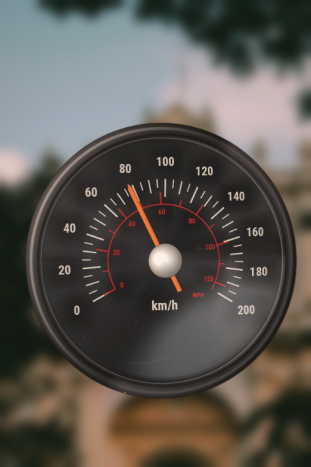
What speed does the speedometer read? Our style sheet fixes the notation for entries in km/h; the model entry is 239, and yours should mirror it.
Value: 77.5
